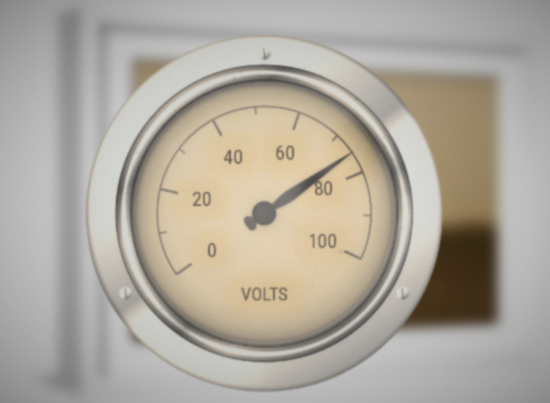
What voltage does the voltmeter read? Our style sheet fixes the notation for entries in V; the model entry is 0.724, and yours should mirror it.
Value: 75
